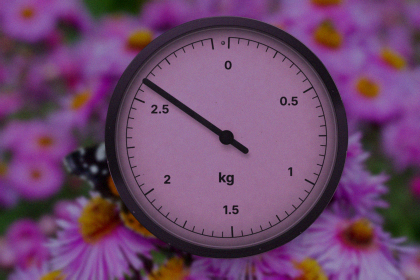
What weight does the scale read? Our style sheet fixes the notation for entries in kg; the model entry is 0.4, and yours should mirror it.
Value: 2.6
